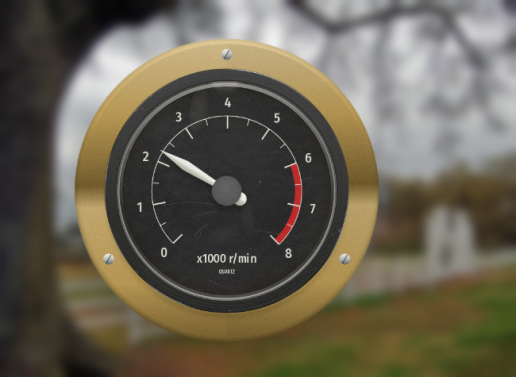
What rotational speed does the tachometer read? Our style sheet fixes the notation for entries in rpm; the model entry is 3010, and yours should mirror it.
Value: 2250
